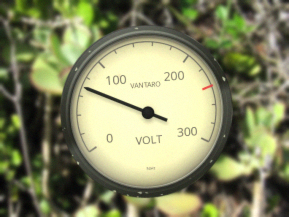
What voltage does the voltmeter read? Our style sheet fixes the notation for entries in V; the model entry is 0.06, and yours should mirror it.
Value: 70
